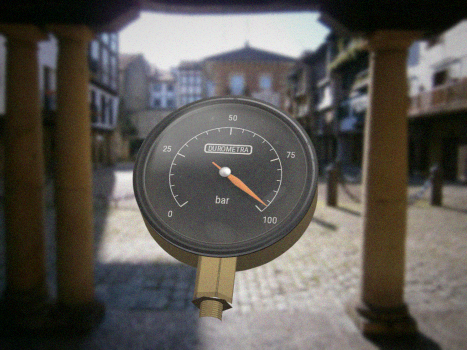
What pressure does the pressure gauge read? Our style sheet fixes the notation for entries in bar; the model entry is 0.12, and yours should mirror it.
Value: 97.5
